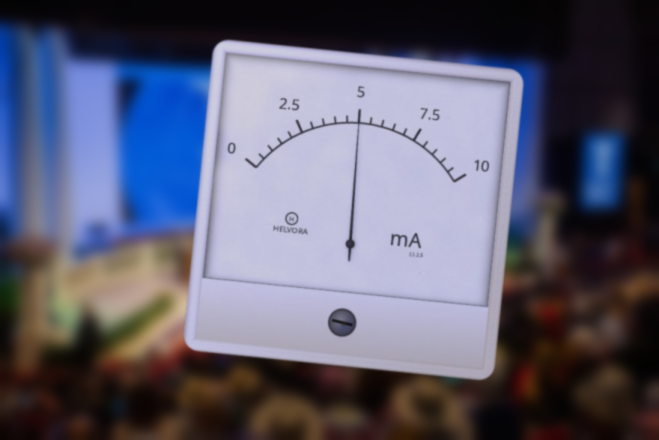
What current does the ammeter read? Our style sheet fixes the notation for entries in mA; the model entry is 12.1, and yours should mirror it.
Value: 5
